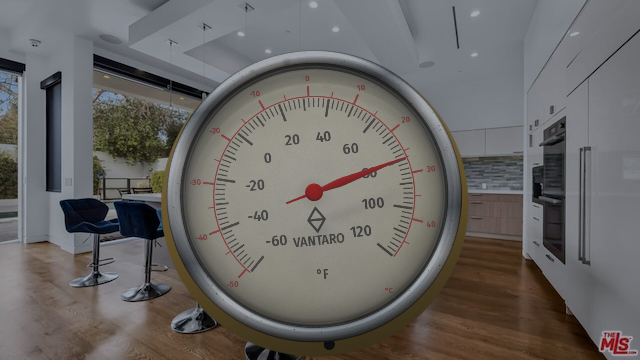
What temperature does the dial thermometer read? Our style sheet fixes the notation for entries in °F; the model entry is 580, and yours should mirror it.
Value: 80
